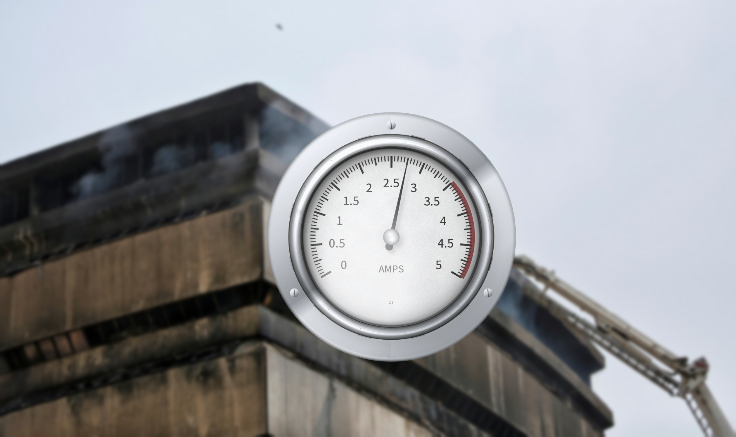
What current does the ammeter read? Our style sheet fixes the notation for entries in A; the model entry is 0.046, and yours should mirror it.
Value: 2.75
